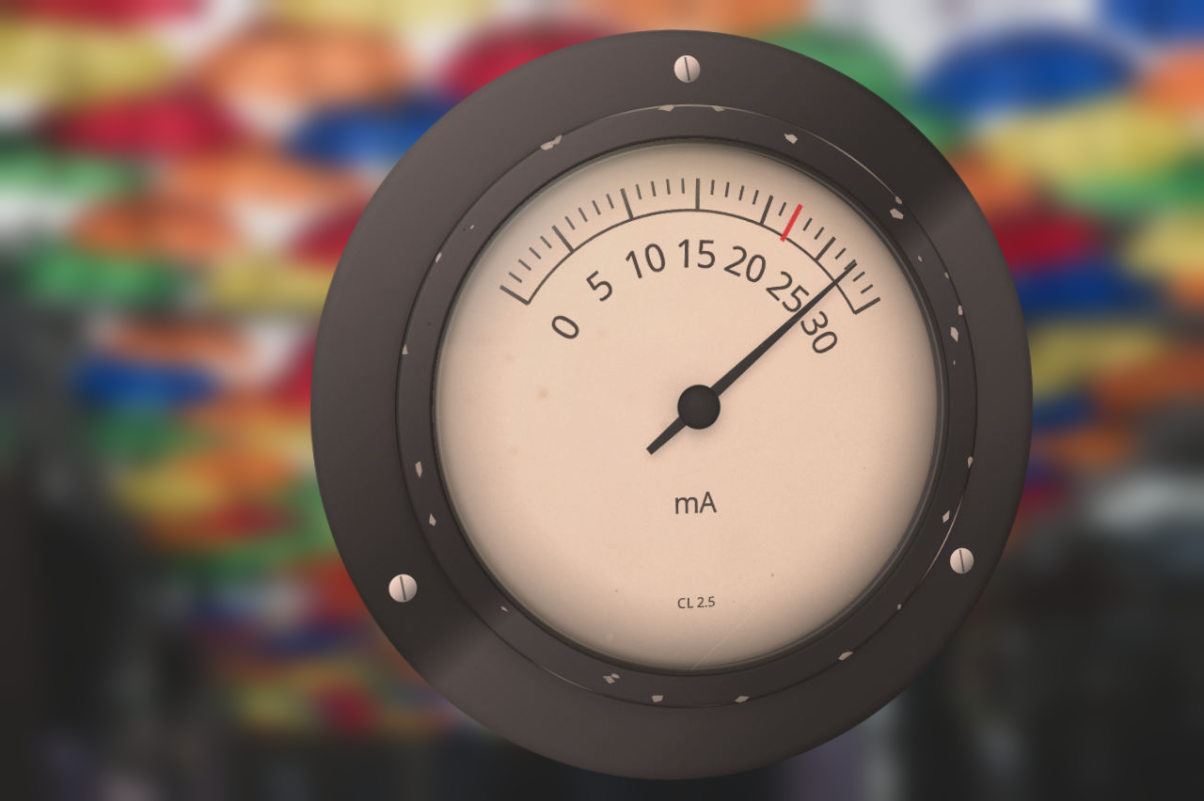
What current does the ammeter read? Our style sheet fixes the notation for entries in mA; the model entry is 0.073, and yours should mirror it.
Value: 27
